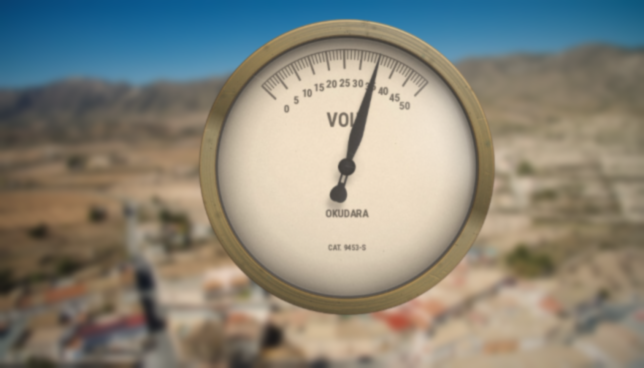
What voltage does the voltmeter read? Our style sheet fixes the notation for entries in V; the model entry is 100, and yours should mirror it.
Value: 35
